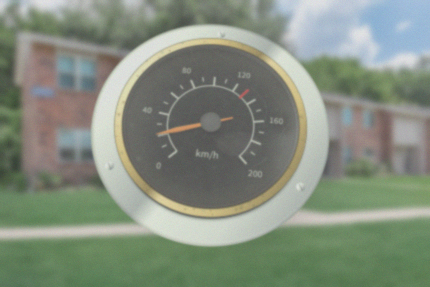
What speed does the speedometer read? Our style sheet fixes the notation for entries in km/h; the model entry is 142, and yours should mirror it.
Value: 20
